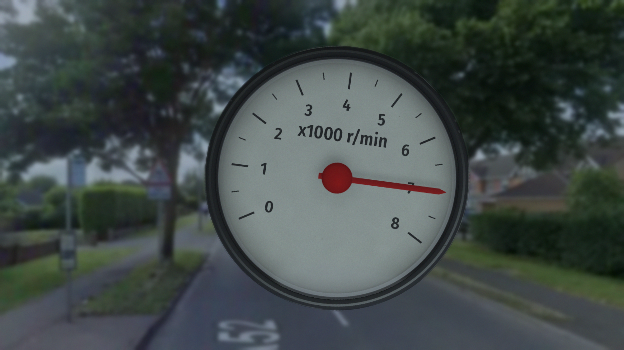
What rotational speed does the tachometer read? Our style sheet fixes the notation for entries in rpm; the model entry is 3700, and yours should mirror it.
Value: 7000
